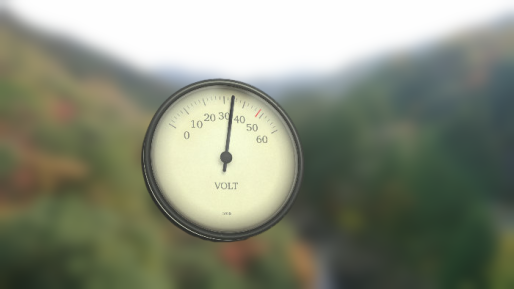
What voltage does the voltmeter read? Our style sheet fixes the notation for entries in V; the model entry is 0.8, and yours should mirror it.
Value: 34
